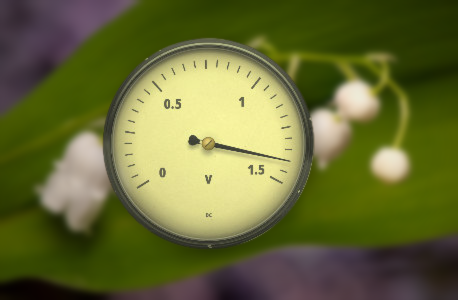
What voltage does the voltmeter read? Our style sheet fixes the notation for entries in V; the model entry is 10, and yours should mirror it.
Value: 1.4
